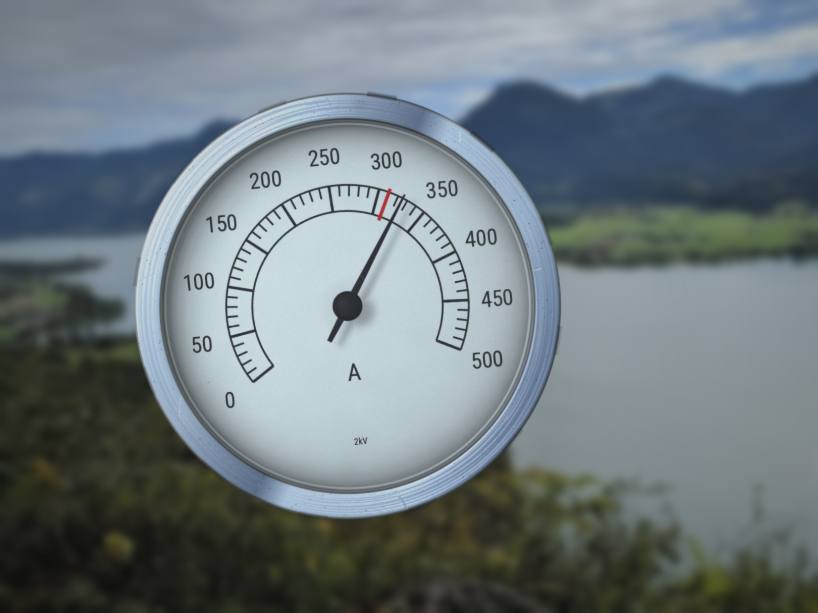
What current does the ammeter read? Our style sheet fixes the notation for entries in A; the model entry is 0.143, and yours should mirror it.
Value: 325
